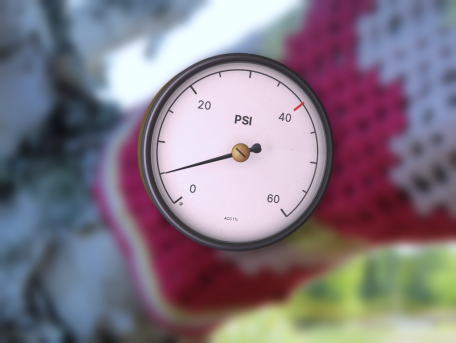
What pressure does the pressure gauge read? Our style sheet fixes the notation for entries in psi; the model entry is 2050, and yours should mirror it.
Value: 5
